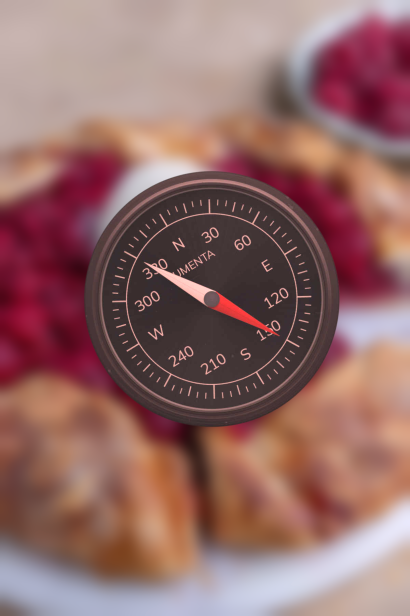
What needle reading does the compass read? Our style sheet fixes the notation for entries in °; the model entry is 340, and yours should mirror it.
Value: 150
